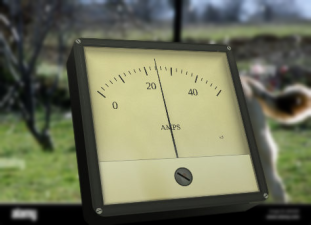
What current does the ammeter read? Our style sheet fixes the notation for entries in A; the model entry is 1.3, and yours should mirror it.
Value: 24
